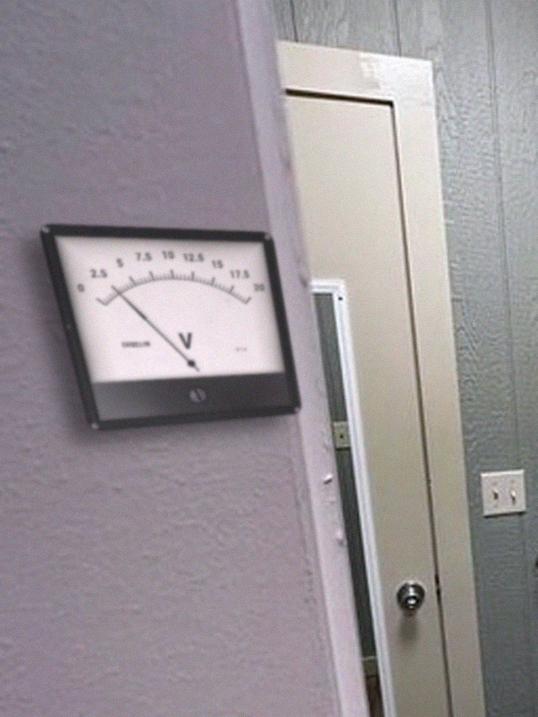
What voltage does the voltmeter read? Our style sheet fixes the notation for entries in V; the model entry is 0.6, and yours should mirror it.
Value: 2.5
